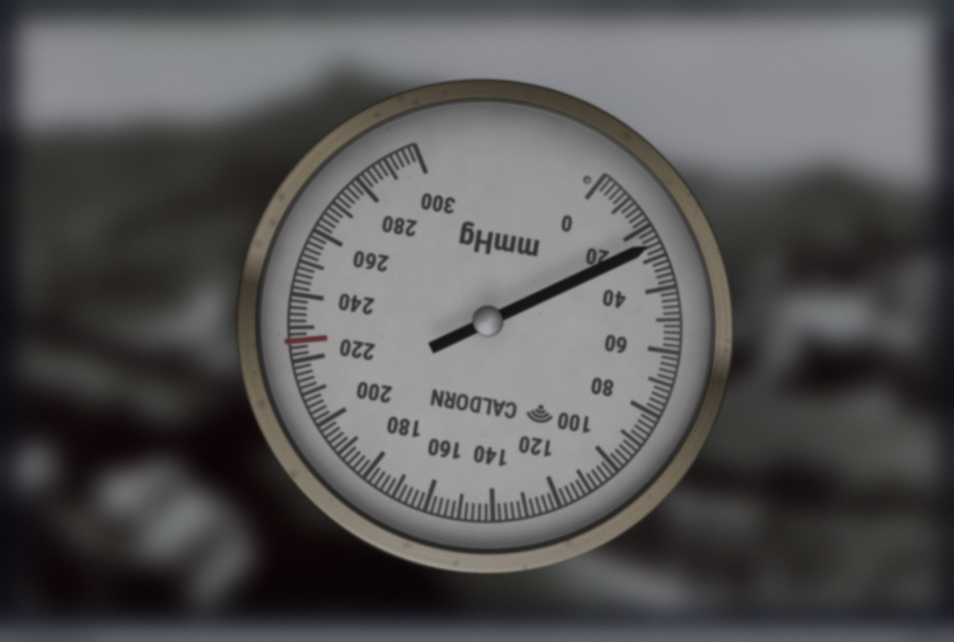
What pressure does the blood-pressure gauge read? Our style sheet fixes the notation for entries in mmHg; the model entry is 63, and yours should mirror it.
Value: 26
